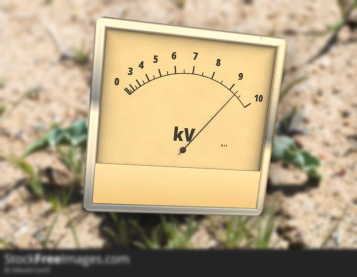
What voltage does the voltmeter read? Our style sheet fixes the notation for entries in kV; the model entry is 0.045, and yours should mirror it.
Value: 9.25
